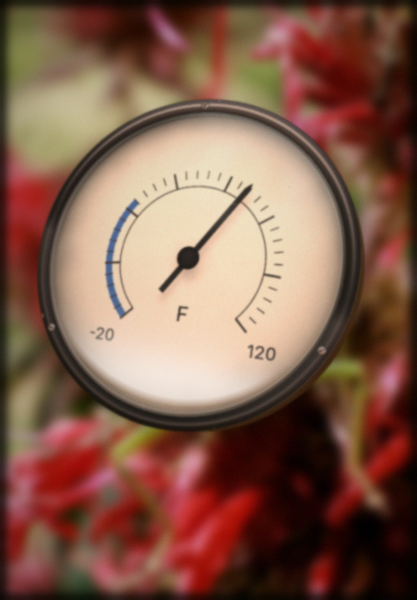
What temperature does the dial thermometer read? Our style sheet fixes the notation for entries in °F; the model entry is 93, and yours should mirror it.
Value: 68
